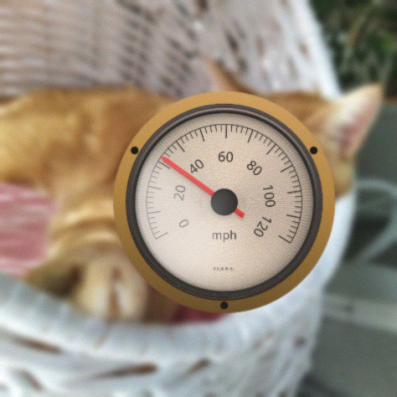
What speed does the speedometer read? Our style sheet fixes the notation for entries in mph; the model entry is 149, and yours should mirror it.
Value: 32
